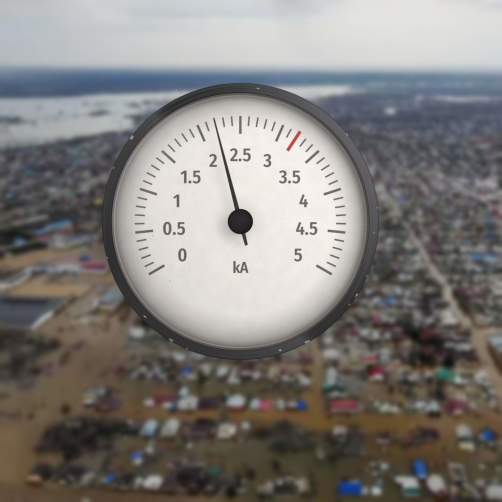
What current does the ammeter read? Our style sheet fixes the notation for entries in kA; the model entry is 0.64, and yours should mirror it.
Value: 2.2
